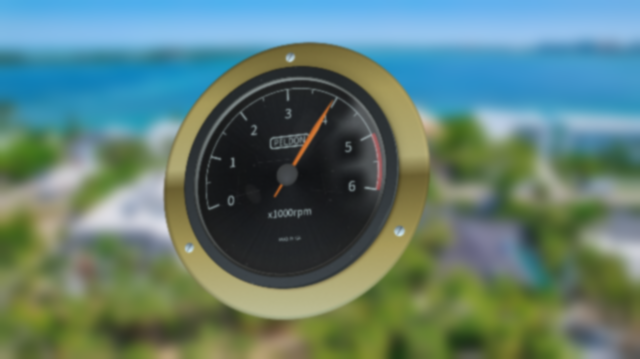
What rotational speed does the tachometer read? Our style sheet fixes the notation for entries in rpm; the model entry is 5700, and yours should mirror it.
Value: 4000
